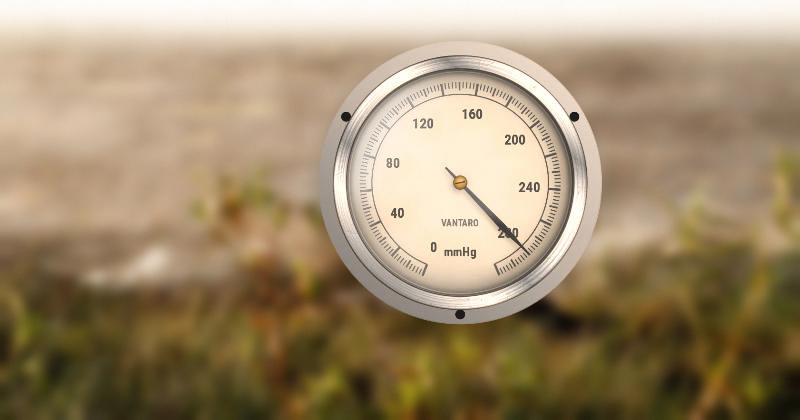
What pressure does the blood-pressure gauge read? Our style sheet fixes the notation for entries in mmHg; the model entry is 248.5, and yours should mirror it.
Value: 280
